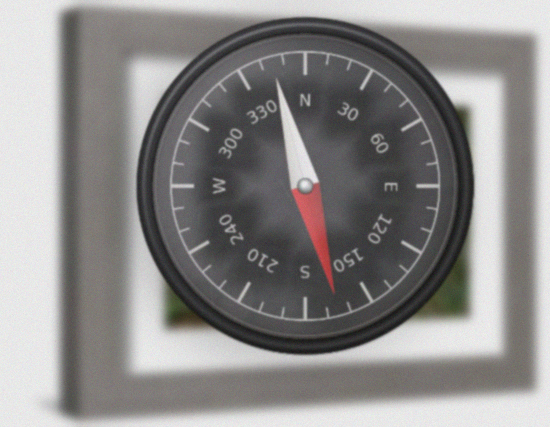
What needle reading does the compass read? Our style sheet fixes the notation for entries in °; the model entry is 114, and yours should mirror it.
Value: 165
